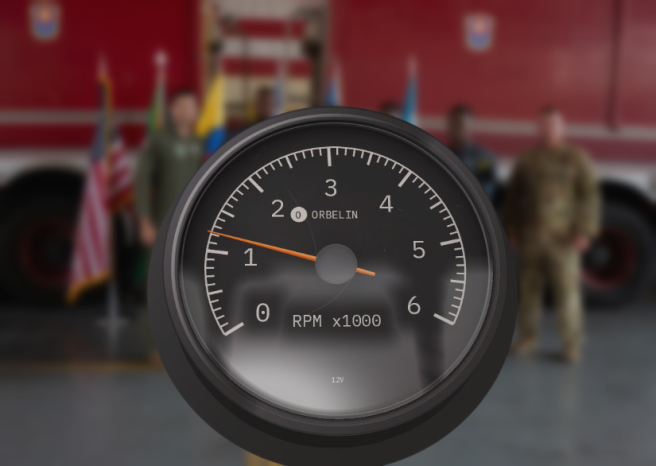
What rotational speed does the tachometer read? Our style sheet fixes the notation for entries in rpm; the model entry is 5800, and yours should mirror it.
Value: 1200
